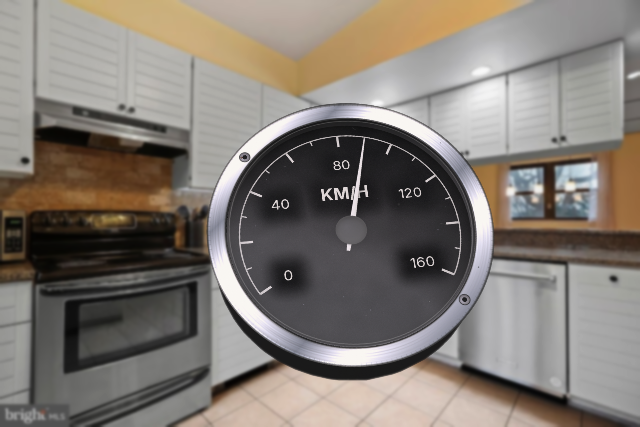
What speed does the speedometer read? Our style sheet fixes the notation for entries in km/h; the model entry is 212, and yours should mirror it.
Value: 90
